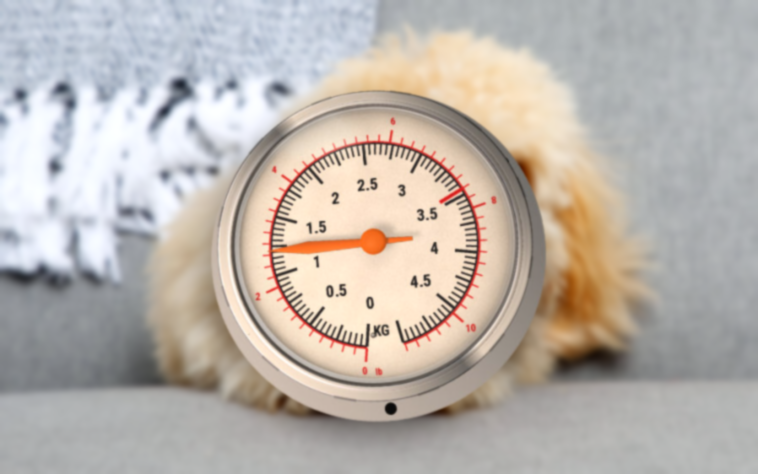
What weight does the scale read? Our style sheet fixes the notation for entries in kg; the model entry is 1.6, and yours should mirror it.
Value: 1.2
